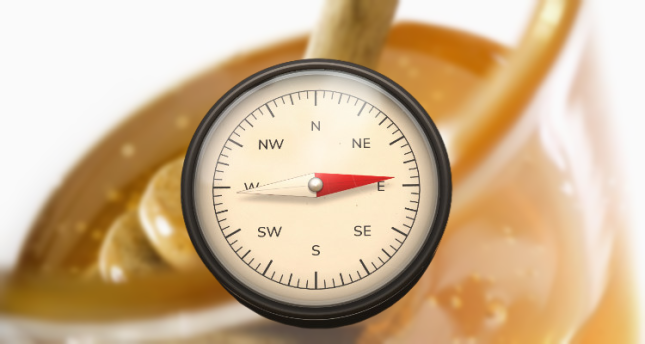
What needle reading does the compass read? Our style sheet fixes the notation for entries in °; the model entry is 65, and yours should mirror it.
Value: 85
